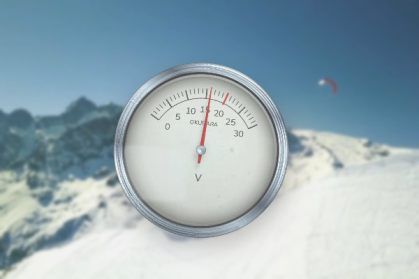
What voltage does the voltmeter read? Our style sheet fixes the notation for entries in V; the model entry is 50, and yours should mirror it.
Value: 16
